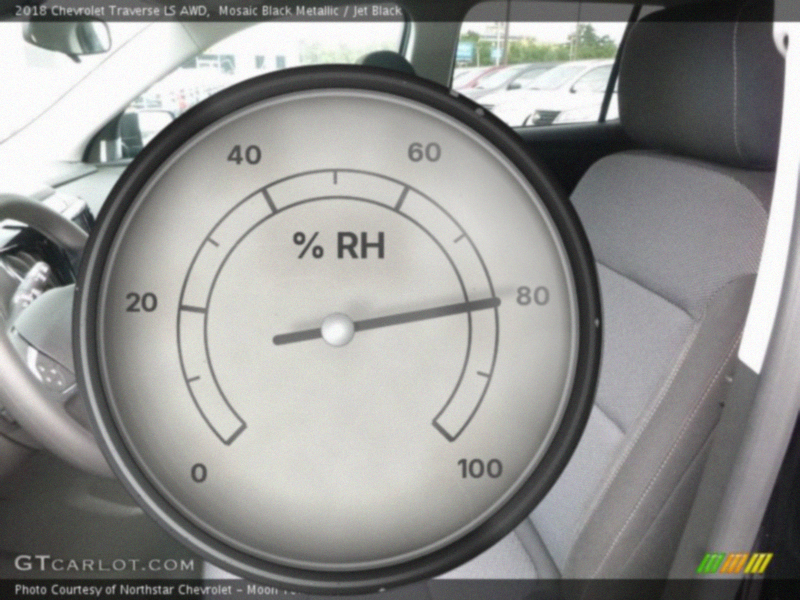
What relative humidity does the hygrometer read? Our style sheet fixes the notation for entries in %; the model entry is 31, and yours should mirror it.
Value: 80
